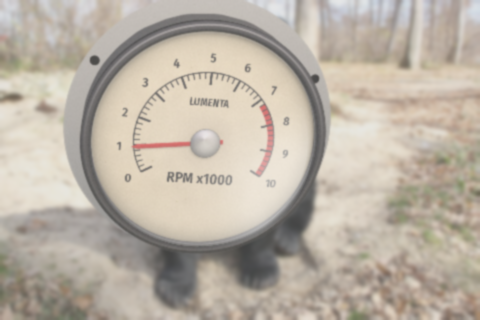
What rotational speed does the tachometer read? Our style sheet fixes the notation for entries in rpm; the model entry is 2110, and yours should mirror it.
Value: 1000
